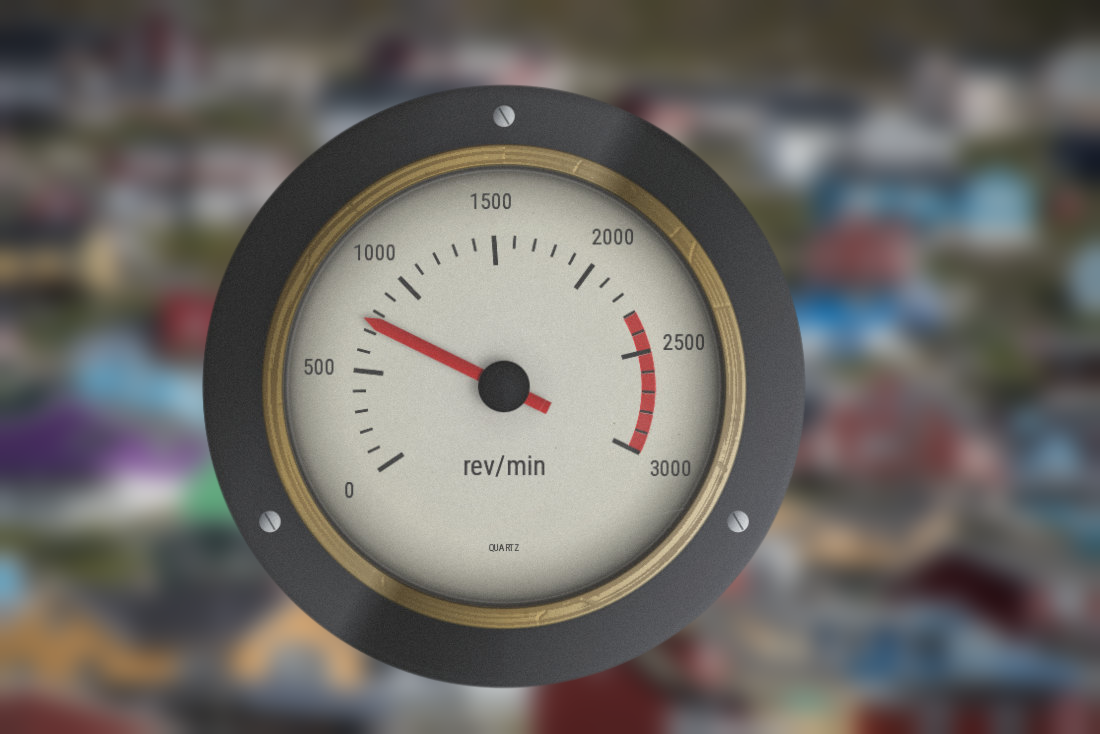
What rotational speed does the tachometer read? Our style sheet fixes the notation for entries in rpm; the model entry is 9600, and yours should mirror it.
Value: 750
